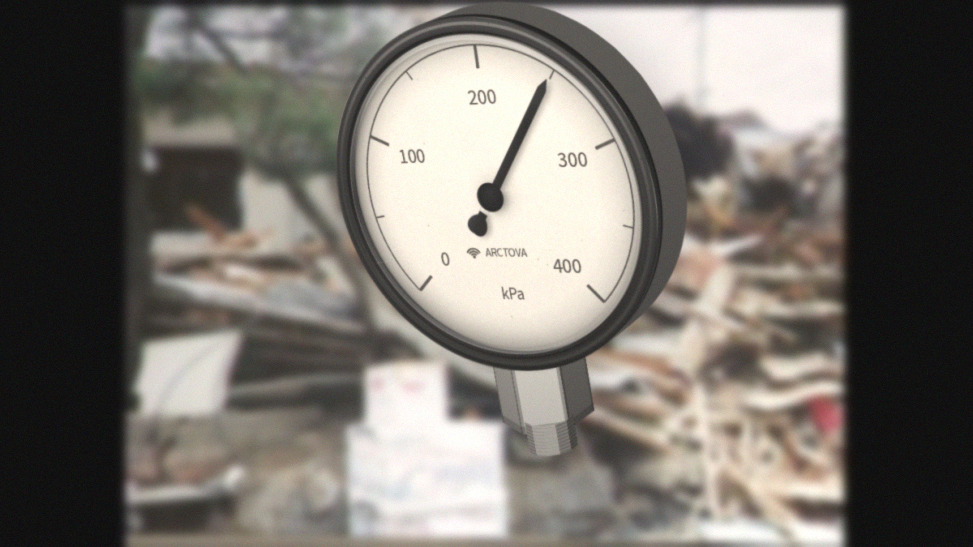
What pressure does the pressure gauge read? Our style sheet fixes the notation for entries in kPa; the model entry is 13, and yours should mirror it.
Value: 250
